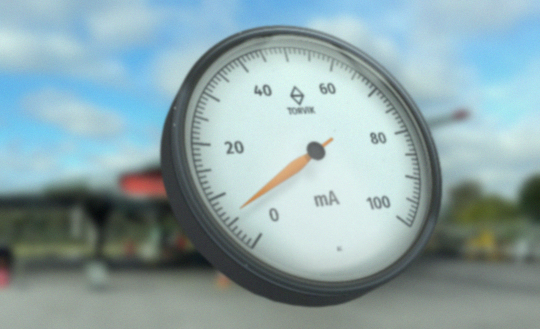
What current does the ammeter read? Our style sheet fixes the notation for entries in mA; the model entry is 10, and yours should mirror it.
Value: 6
